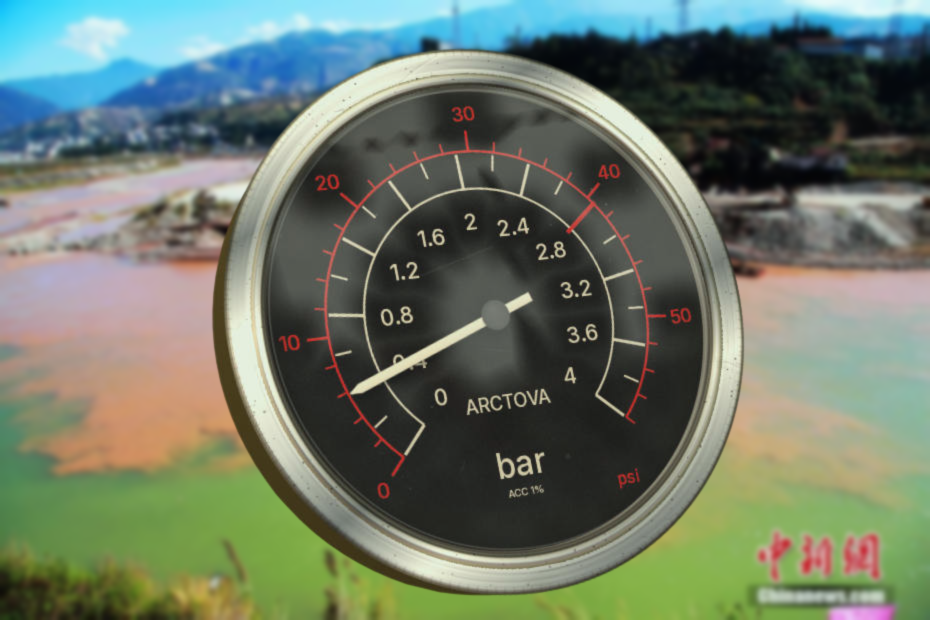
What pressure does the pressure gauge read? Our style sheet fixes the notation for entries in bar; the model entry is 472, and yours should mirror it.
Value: 0.4
